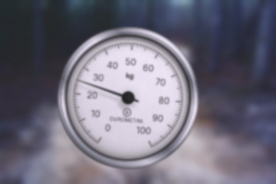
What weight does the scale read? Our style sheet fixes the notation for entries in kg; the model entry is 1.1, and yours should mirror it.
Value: 25
